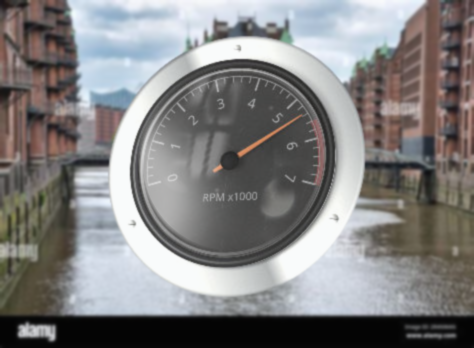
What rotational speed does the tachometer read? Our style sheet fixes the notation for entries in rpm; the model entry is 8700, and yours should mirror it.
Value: 5400
